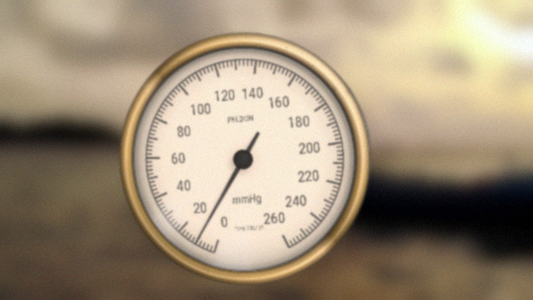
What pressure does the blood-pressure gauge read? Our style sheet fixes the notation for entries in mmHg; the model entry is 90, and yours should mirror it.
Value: 10
